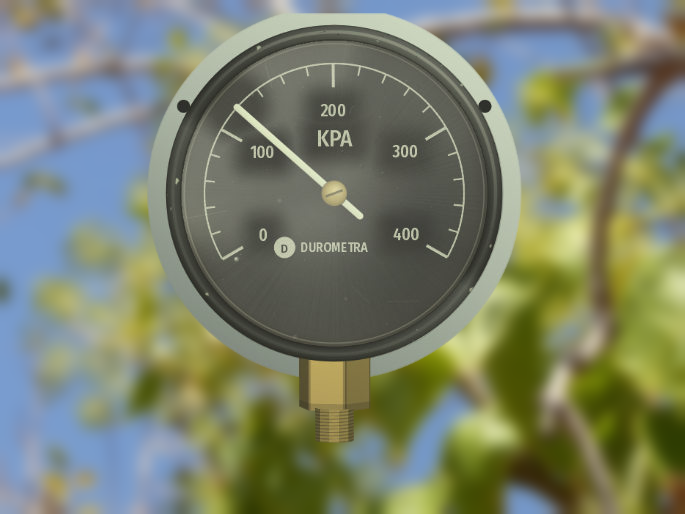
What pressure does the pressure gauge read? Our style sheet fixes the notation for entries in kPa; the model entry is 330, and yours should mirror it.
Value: 120
